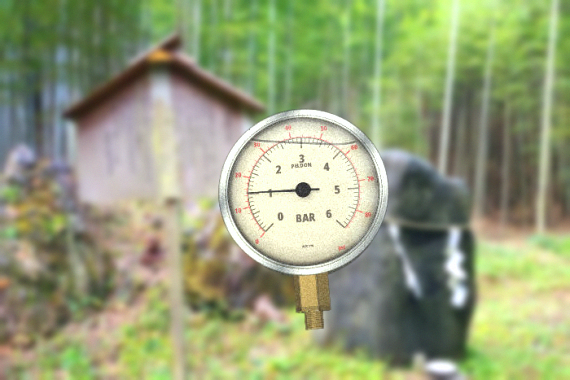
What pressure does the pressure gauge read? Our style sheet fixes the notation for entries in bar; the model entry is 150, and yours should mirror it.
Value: 1
